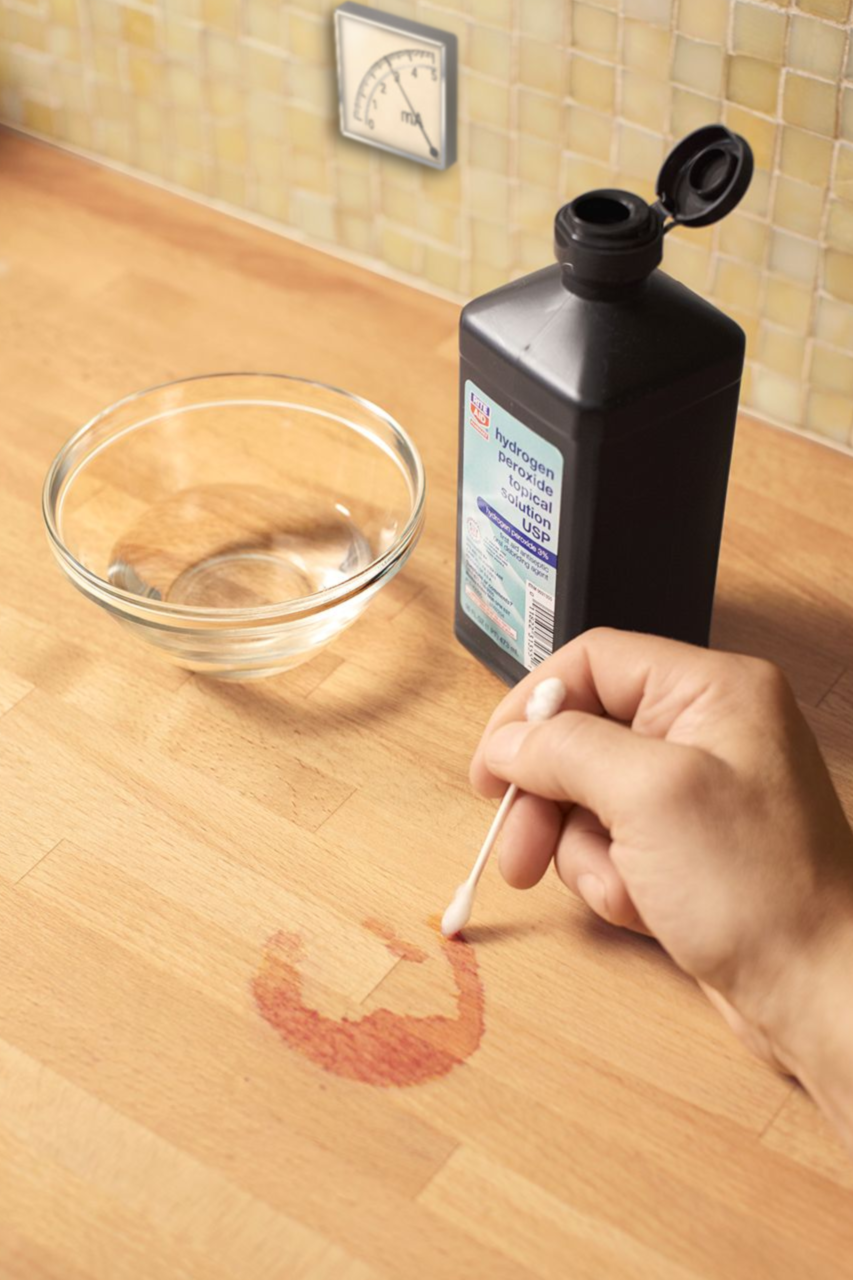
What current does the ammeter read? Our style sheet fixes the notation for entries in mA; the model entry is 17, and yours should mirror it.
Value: 3
